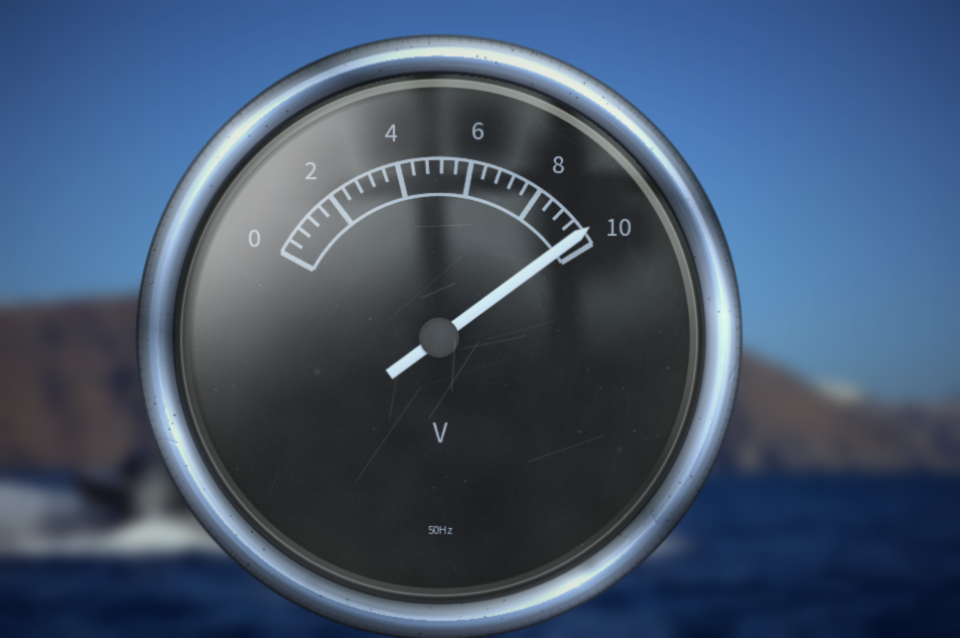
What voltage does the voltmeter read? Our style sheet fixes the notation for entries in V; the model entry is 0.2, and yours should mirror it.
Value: 9.6
